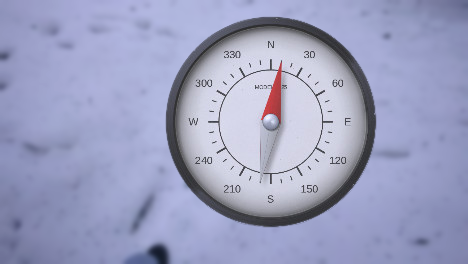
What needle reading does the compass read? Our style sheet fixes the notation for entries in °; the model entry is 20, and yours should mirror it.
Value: 10
